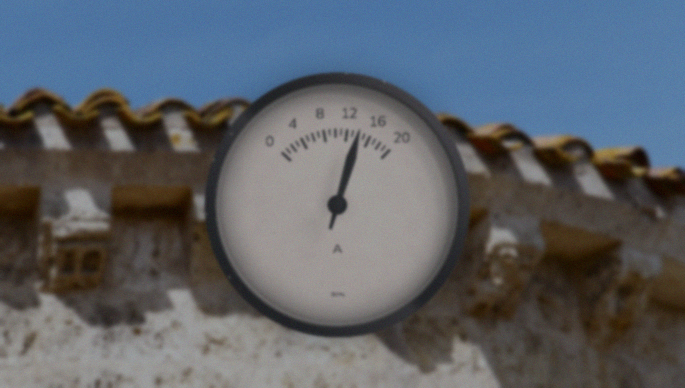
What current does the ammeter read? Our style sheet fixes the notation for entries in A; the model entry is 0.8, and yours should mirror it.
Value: 14
